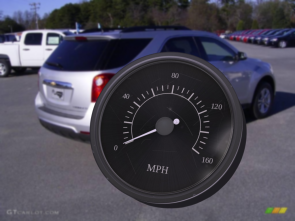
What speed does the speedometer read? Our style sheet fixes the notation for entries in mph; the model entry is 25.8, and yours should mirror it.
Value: 0
